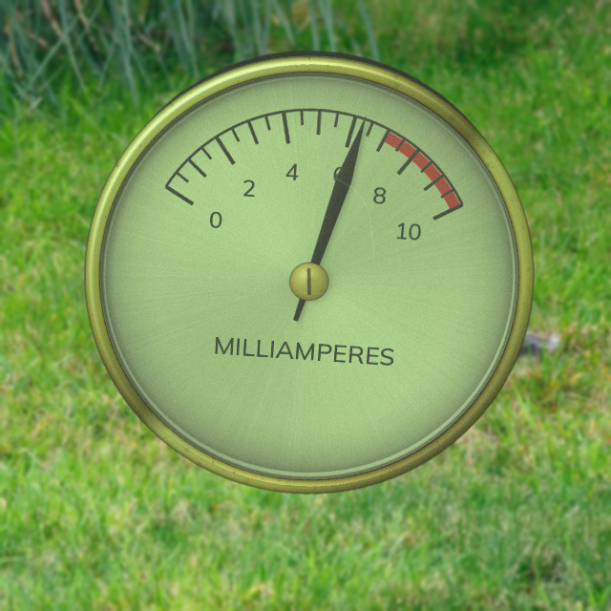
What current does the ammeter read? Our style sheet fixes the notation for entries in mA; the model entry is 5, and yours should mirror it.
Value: 6.25
